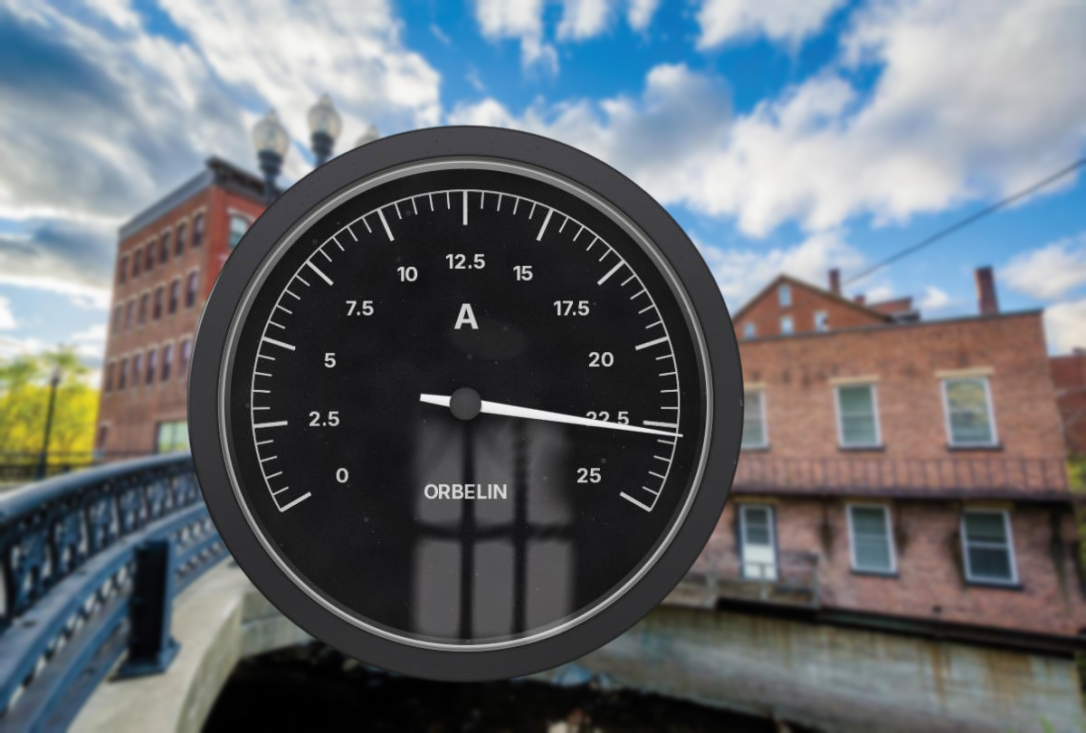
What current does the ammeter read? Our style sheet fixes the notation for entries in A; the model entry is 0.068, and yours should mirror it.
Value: 22.75
